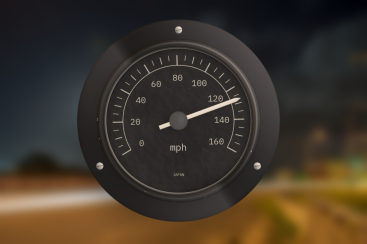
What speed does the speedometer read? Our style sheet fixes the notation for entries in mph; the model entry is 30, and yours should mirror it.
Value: 127.5
